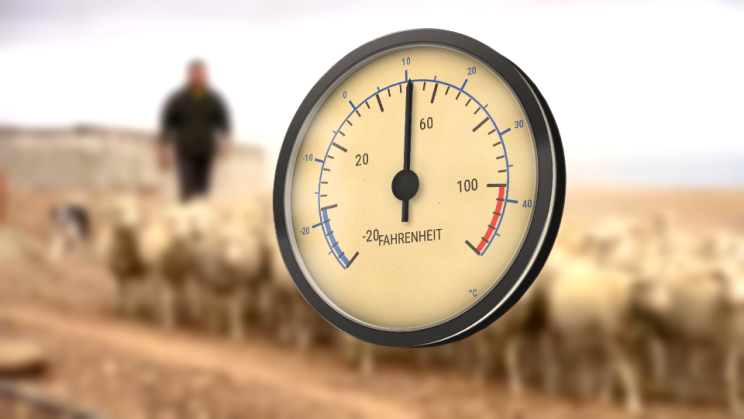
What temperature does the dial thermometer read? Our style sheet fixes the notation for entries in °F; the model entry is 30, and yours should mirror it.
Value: 52
